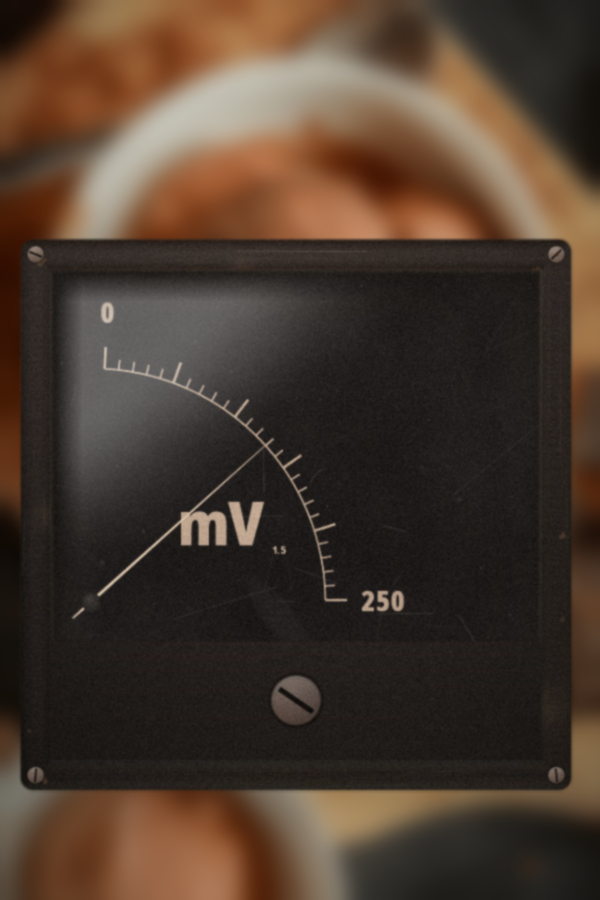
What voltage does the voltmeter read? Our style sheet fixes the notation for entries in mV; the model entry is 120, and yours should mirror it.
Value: 130
